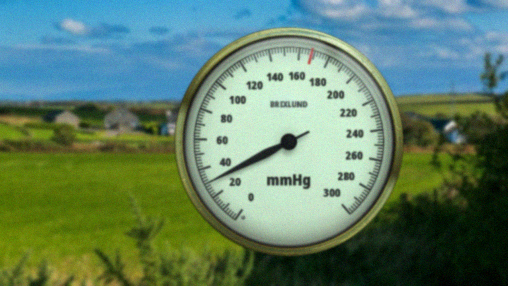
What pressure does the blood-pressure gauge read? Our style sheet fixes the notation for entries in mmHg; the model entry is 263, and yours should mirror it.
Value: 30
